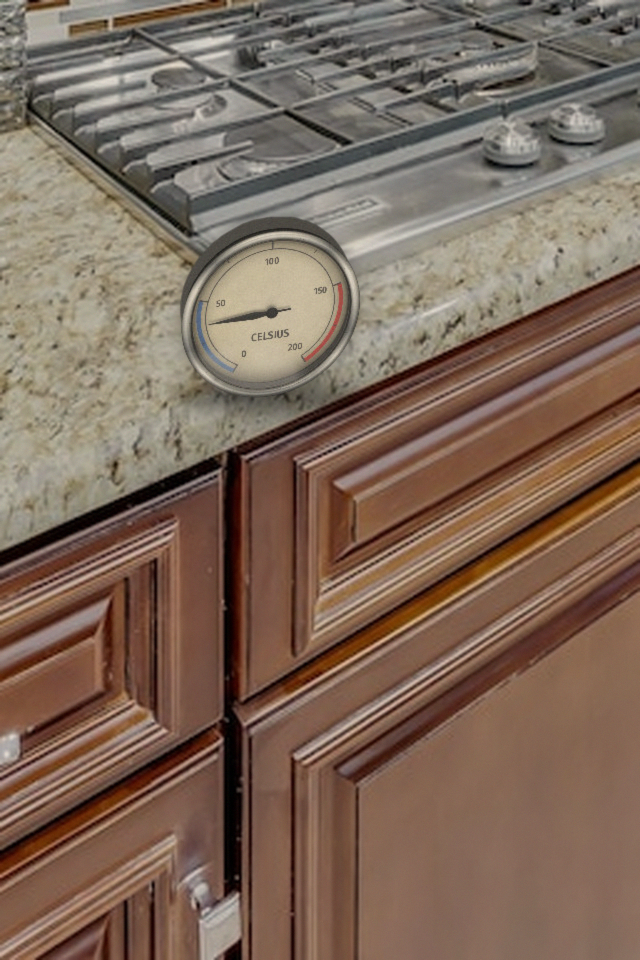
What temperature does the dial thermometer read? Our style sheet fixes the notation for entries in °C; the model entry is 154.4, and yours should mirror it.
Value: 37.5
